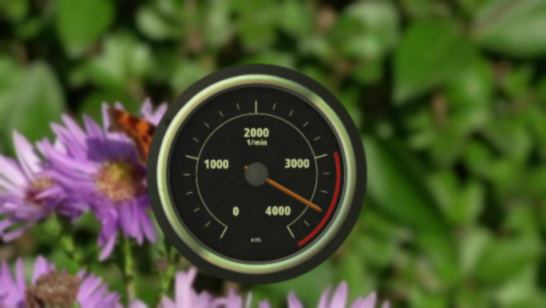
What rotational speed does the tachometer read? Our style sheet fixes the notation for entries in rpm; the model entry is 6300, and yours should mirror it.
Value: 3600
